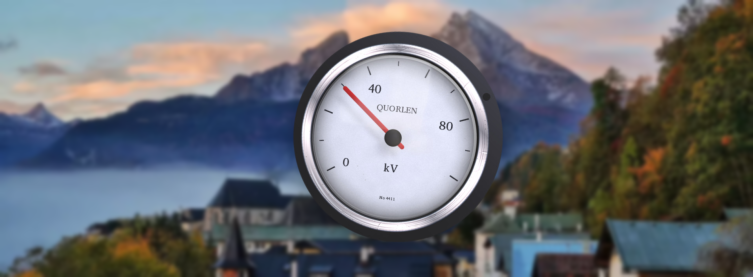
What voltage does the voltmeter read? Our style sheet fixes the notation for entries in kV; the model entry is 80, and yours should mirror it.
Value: 30
